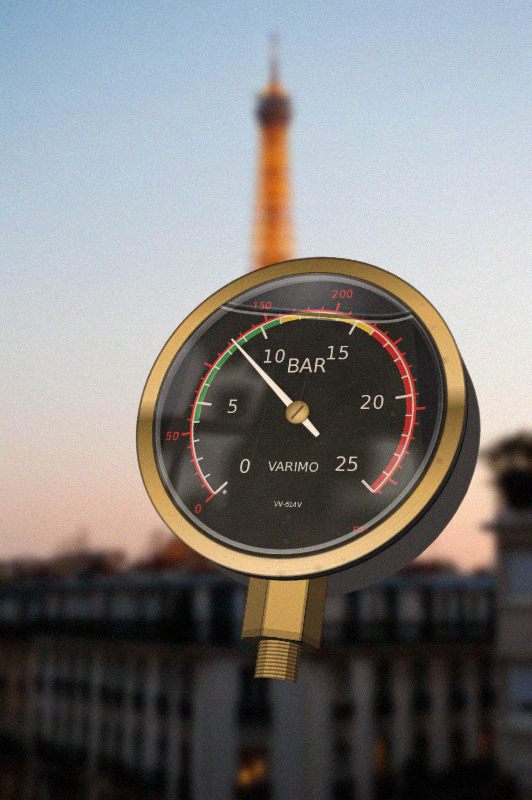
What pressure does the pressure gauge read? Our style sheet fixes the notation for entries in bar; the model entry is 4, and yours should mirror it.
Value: 8.5
